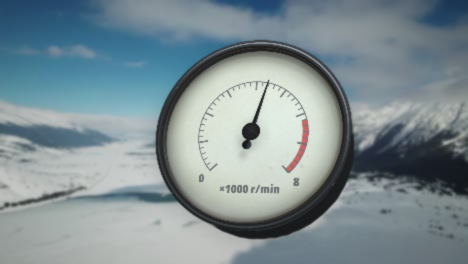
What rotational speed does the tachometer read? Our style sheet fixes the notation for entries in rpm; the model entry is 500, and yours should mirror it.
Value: 4400
